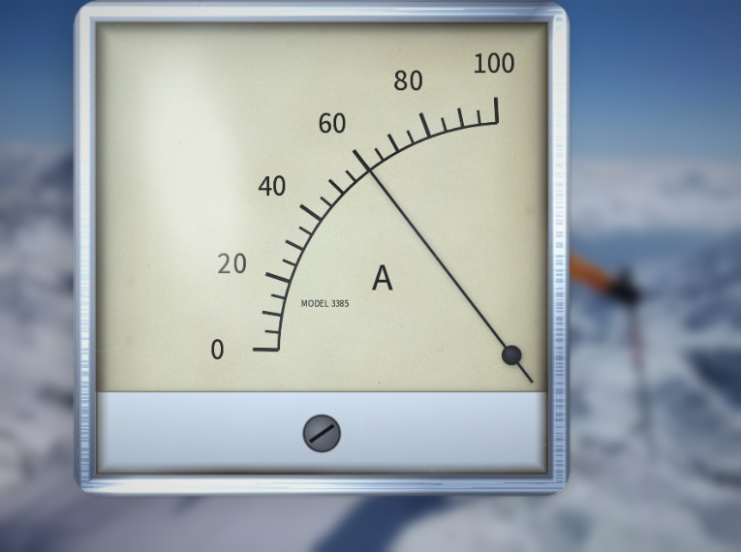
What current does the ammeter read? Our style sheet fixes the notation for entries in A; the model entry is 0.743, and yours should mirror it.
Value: 60
